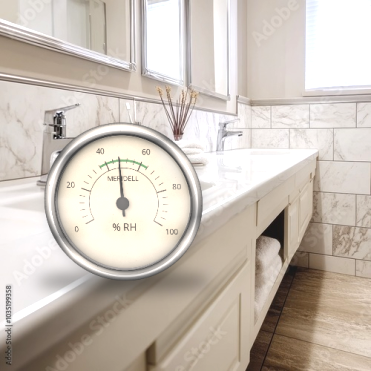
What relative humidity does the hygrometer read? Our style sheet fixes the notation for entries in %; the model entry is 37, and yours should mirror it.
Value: 48
